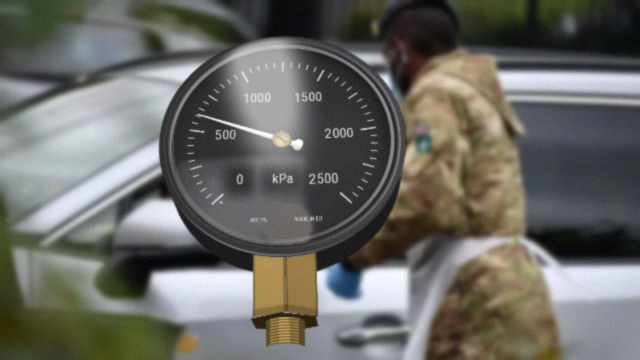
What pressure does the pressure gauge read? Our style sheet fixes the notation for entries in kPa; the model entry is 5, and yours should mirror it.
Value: 600
